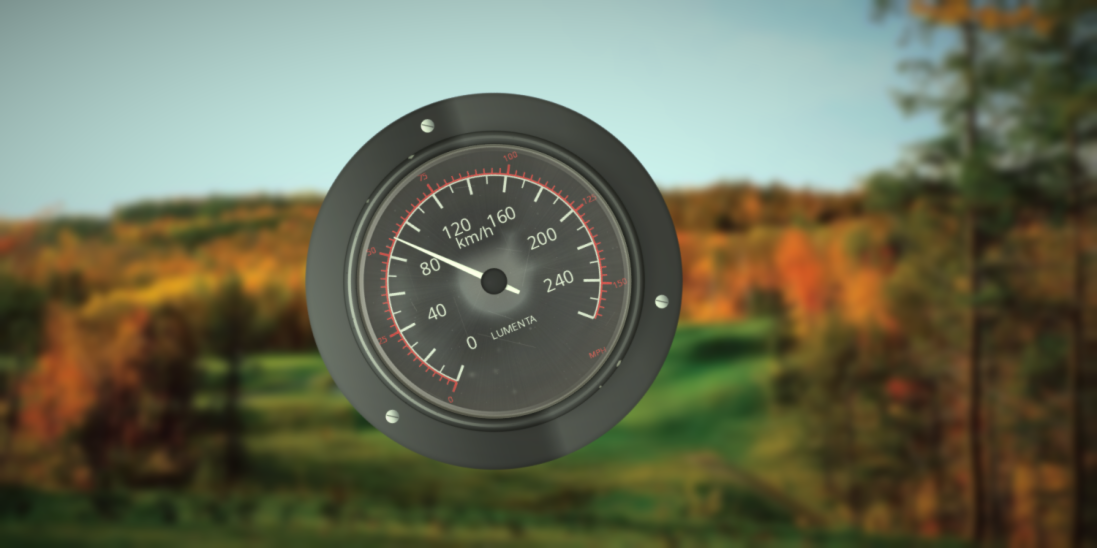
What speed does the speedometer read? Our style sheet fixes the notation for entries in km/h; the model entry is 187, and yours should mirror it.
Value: 90
